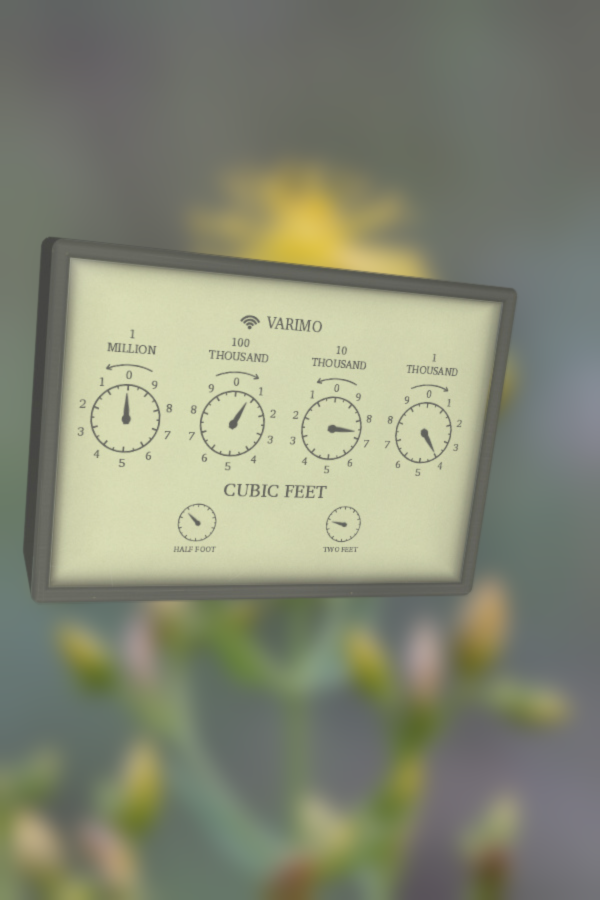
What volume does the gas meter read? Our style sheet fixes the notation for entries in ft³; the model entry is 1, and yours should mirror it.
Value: 7400
